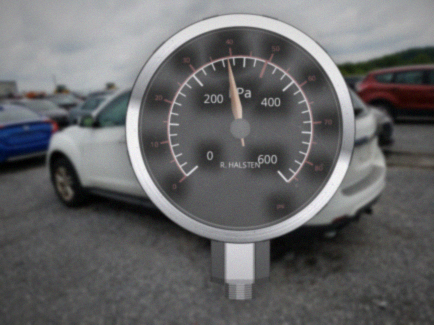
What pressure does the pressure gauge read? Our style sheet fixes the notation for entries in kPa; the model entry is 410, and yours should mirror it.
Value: 270
